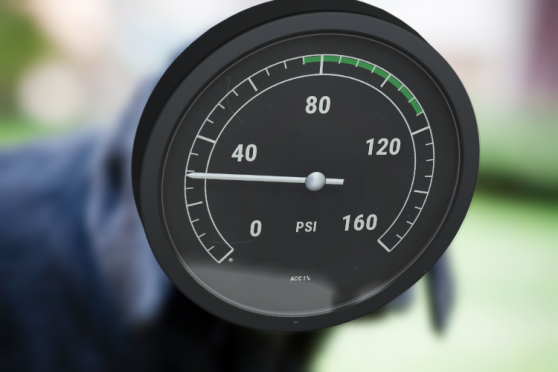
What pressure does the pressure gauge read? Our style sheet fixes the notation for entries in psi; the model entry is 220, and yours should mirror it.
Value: 30
